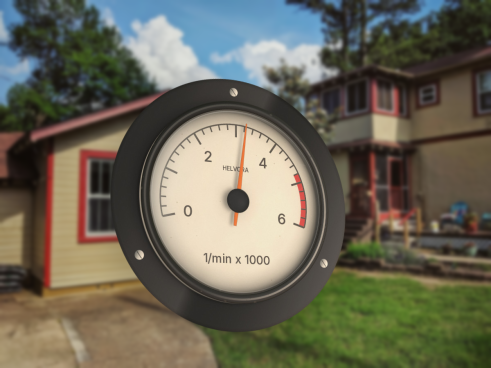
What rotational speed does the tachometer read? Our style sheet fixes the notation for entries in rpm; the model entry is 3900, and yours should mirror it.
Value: 3200
